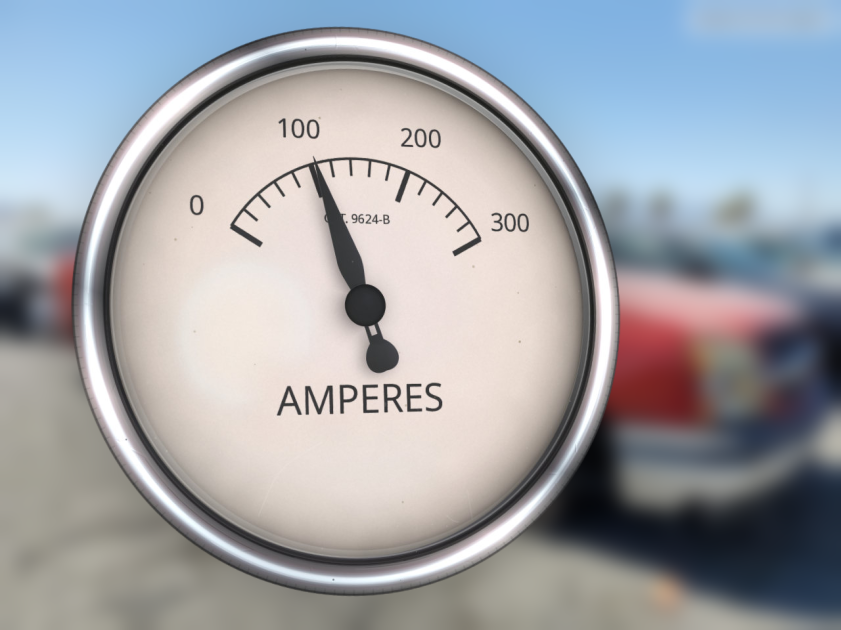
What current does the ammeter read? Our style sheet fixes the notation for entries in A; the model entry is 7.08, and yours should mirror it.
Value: 100
